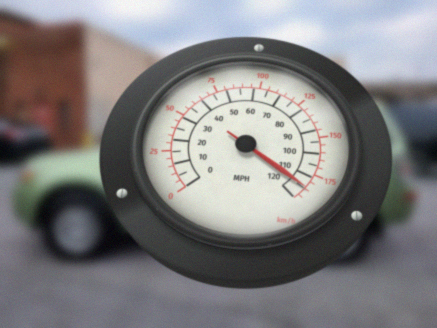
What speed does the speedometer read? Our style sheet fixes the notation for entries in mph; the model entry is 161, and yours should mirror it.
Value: 115
